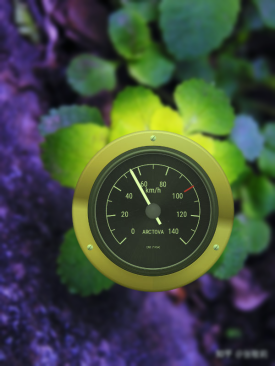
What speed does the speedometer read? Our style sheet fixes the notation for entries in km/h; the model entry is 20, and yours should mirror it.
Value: 55
